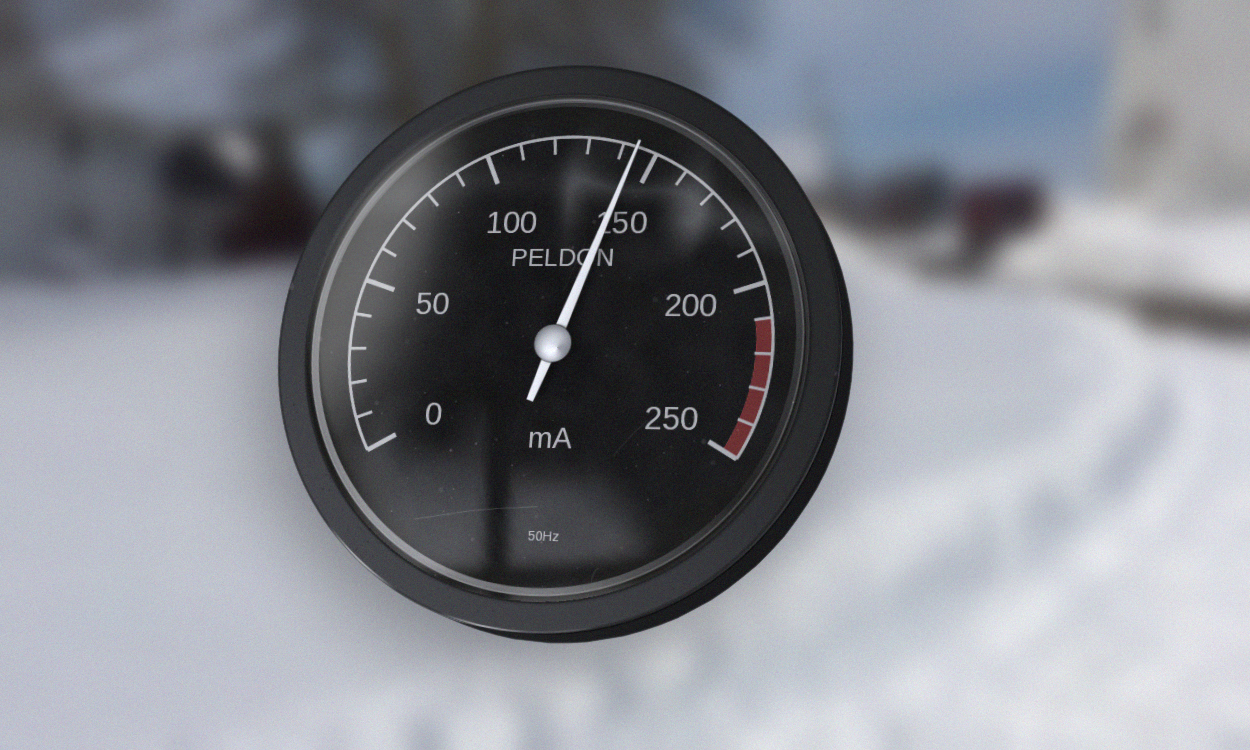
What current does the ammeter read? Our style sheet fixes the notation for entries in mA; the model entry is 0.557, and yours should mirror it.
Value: 145
